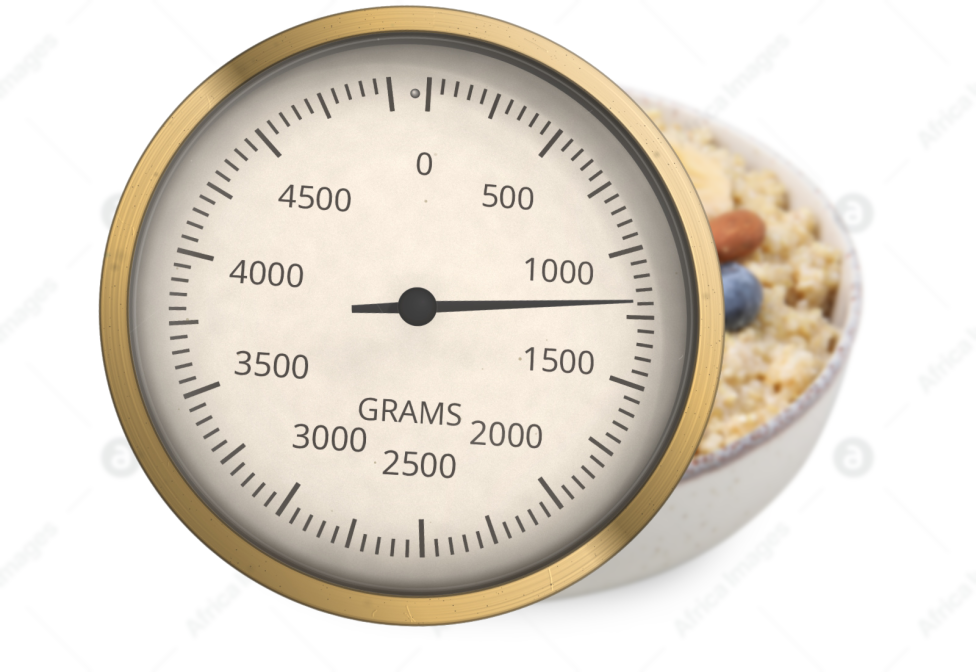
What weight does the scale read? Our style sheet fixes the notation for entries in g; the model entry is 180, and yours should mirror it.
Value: 1200
